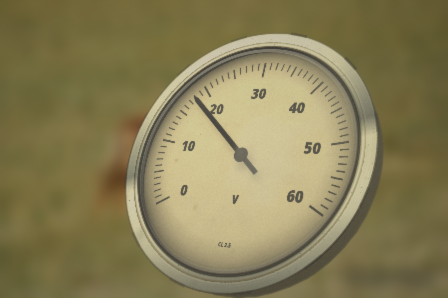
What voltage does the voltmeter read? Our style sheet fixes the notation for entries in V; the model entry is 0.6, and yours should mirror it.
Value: 18
